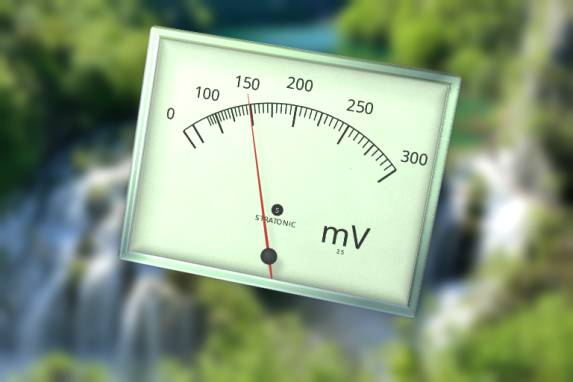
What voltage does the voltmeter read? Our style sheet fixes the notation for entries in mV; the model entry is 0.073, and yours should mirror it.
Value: 150
